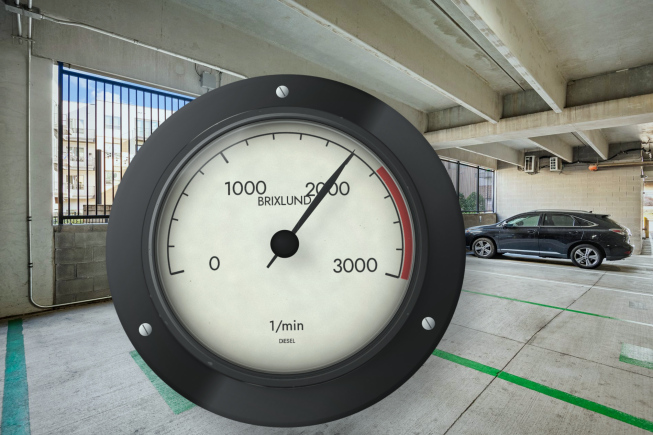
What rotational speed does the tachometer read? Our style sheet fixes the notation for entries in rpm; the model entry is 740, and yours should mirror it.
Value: 2000
